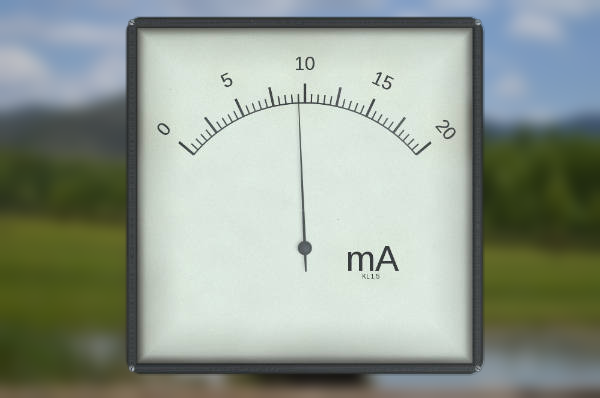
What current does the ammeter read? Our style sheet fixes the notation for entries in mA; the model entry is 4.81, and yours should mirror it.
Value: 9.5
